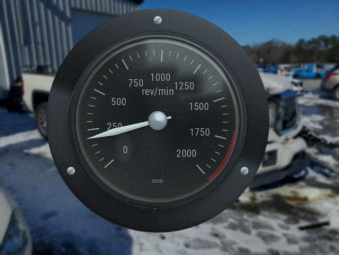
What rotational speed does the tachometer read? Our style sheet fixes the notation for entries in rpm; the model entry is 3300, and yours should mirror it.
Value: 200
